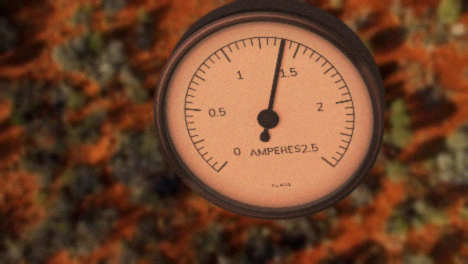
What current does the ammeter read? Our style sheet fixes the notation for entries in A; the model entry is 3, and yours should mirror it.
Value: 1.4
